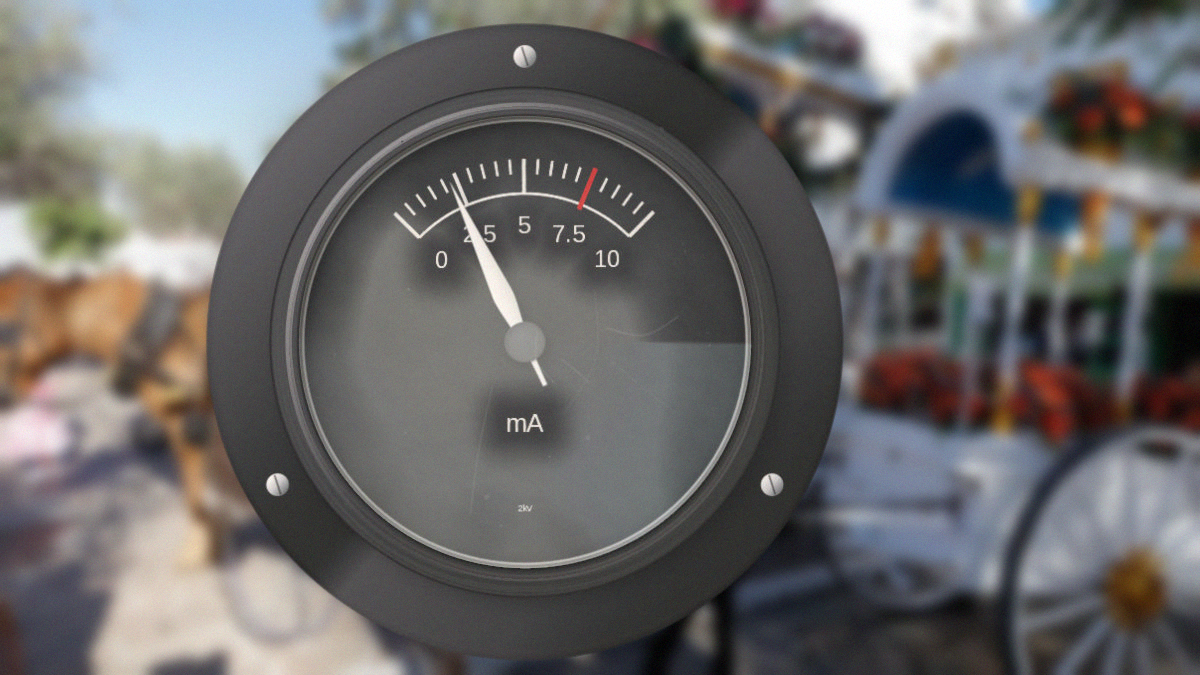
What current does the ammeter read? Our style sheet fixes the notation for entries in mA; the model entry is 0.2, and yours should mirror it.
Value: 2.25
